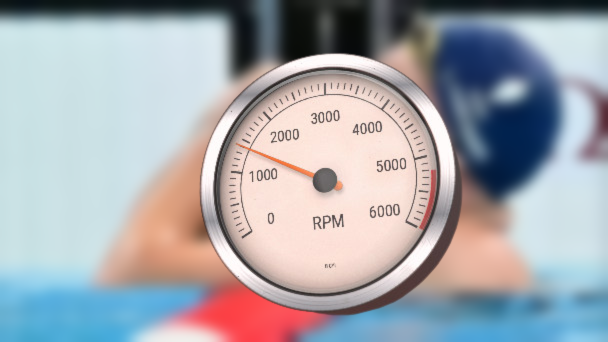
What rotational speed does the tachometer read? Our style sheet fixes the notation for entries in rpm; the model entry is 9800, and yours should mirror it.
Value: 1400
